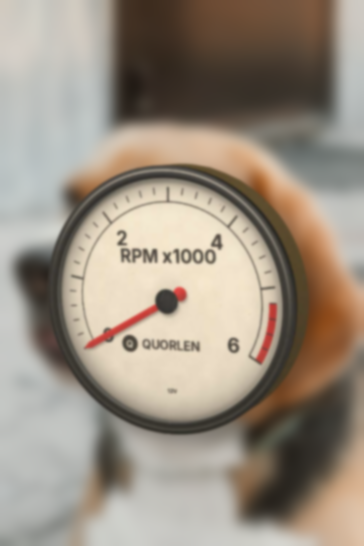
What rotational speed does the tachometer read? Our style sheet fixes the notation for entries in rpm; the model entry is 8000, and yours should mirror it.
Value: 0
